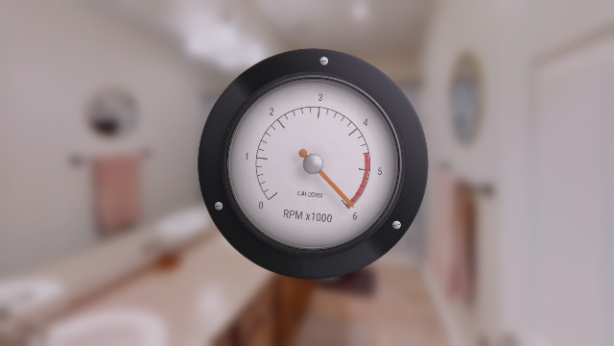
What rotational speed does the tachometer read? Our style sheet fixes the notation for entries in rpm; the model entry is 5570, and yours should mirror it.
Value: 5900
